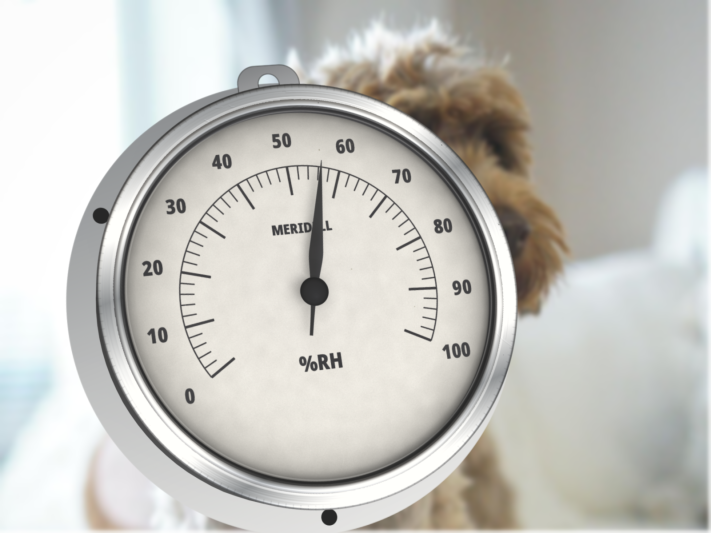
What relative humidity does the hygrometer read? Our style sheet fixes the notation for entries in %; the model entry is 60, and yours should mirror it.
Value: 56
